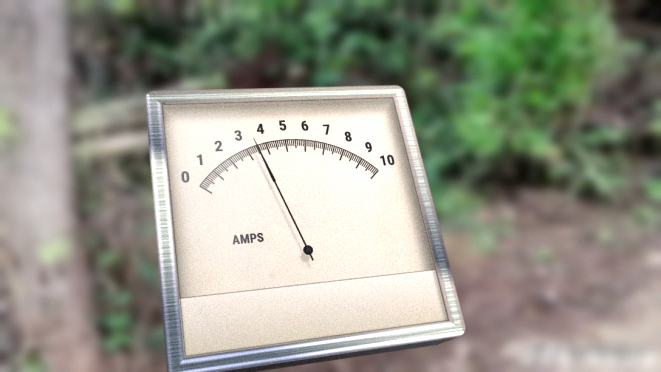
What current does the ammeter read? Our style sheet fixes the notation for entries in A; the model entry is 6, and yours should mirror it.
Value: 3.5
